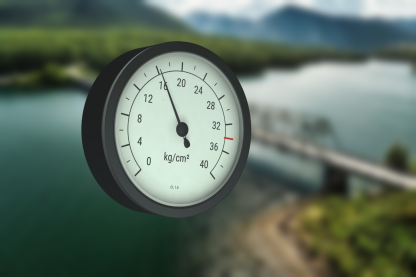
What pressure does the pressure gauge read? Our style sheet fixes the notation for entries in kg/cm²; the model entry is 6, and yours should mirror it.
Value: 16
